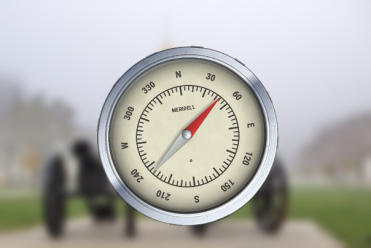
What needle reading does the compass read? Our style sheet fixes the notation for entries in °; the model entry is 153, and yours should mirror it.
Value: 50
